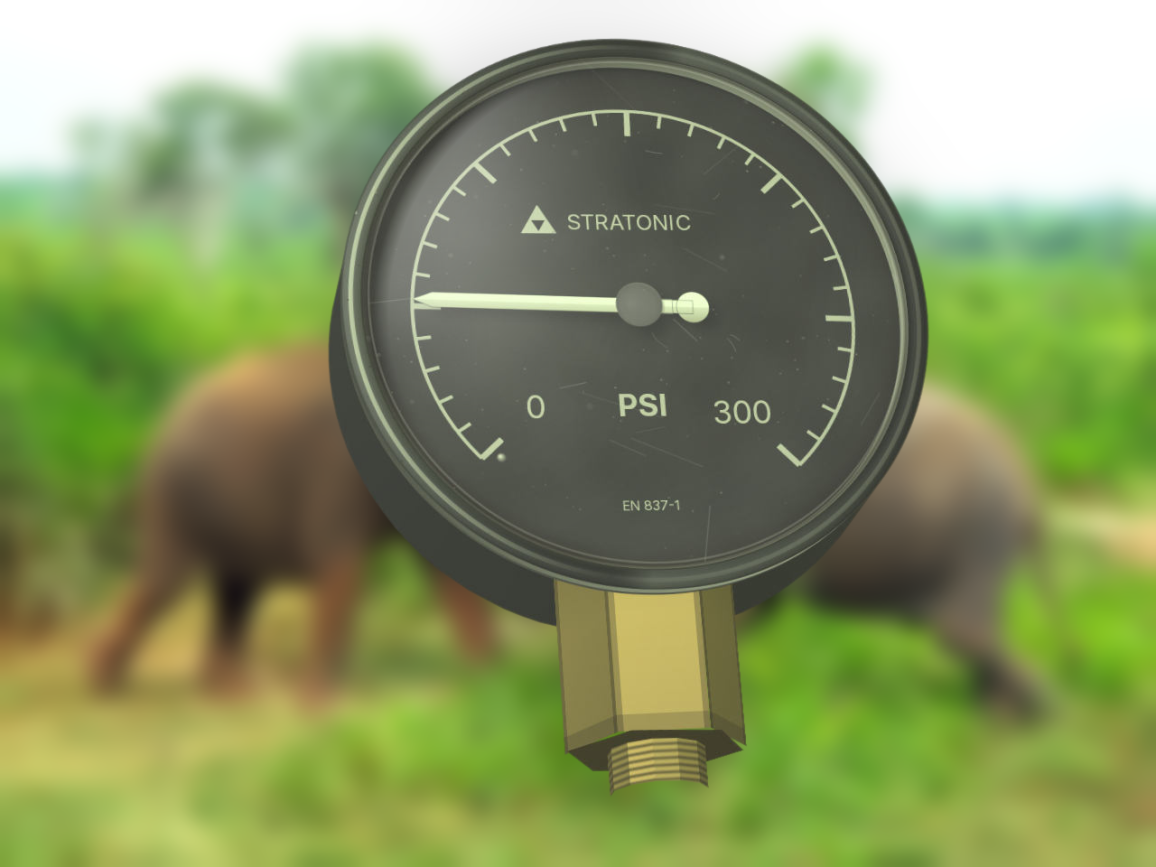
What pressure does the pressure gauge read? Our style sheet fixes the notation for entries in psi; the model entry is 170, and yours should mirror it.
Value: 50
